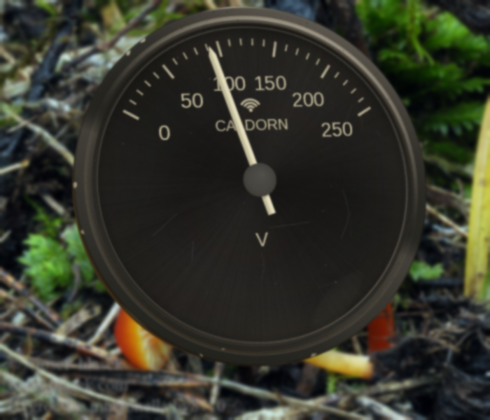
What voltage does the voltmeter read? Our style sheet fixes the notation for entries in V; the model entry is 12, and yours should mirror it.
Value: 90
